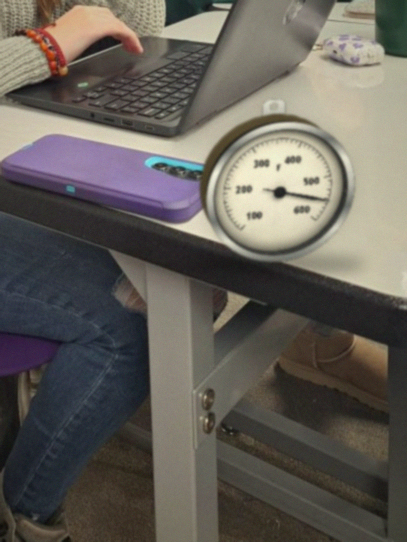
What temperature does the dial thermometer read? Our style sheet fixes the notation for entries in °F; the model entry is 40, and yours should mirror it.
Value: 550
